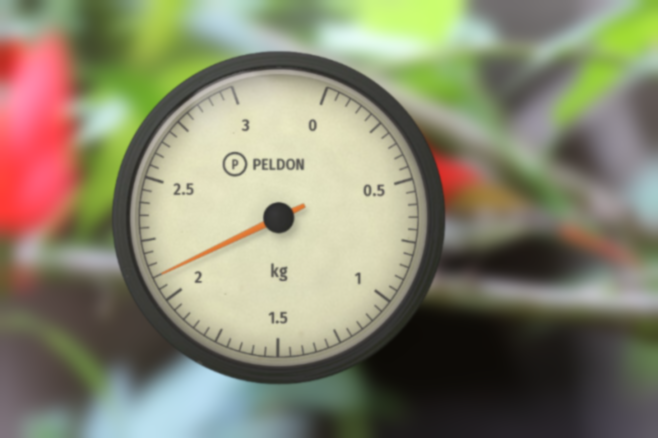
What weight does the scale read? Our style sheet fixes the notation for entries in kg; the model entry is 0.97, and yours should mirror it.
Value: 2.1
